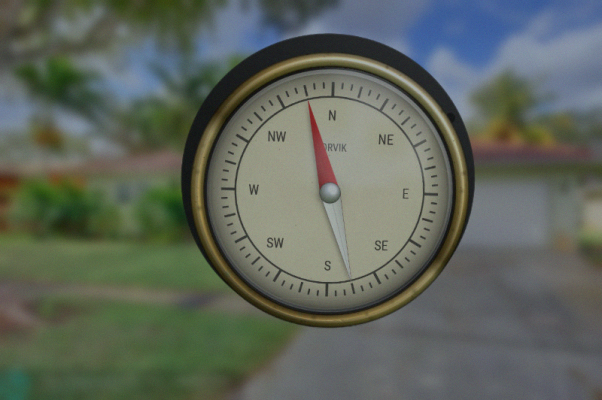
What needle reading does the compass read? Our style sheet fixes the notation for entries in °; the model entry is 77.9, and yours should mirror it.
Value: 345
